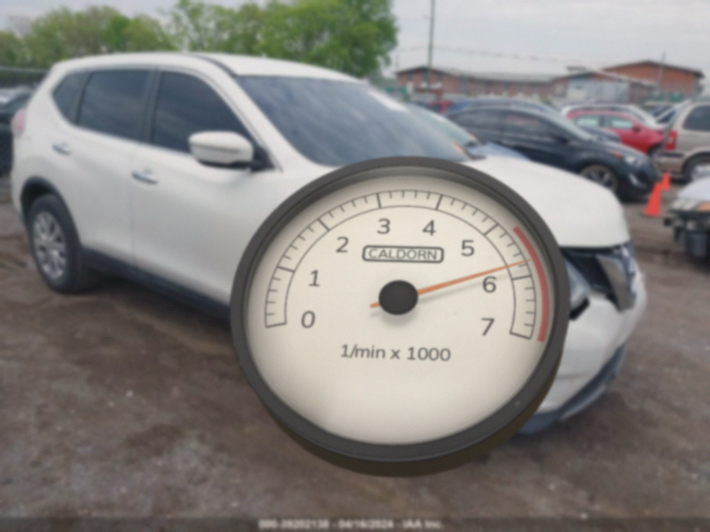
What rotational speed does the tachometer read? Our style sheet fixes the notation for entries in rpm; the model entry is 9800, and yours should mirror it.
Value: 5800
